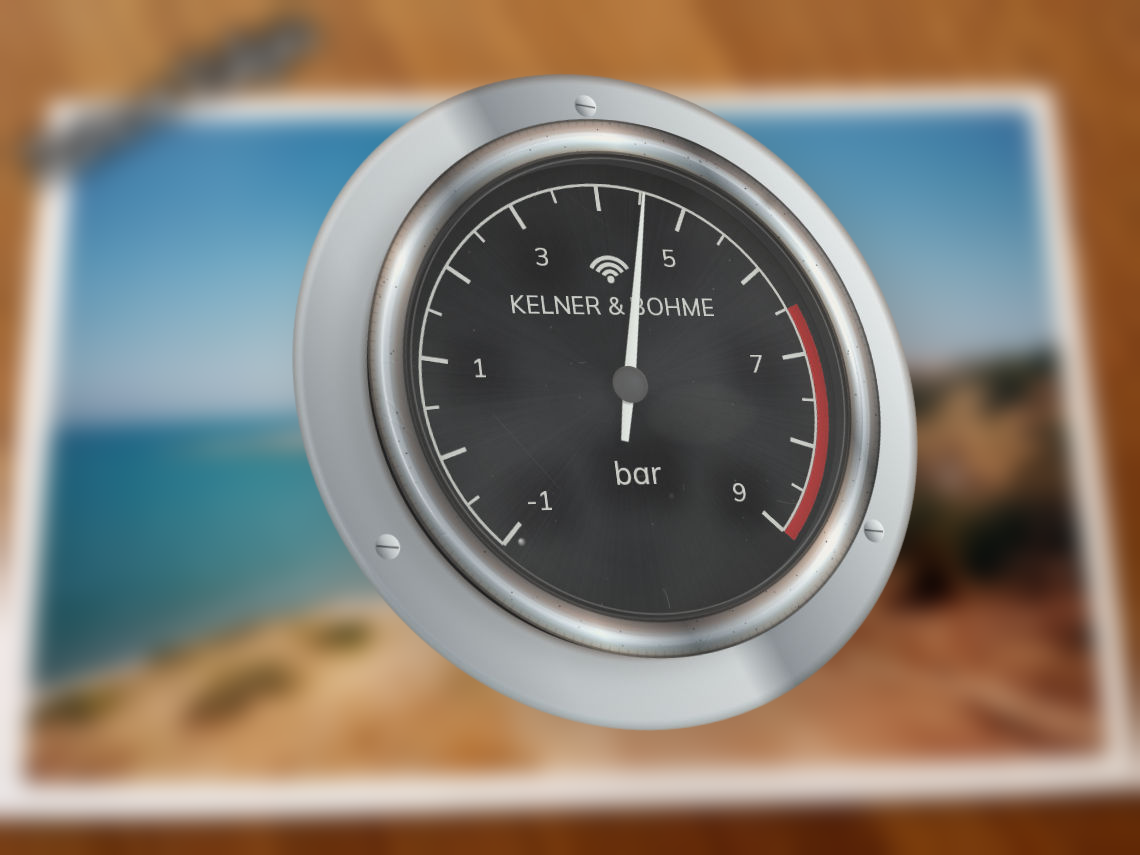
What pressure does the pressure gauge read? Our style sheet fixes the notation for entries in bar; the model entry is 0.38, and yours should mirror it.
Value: 4.5
